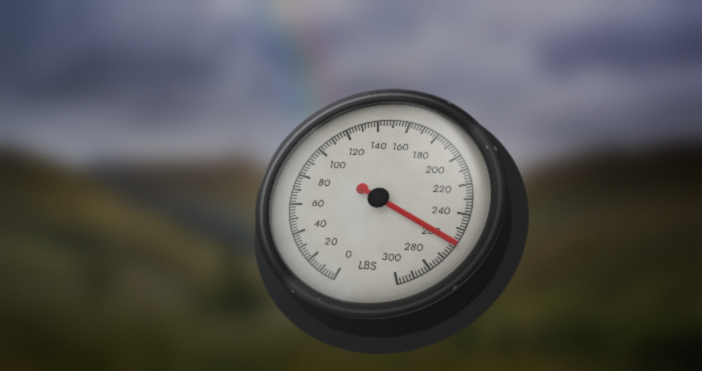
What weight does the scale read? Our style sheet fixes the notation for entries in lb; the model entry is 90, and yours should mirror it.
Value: 260
